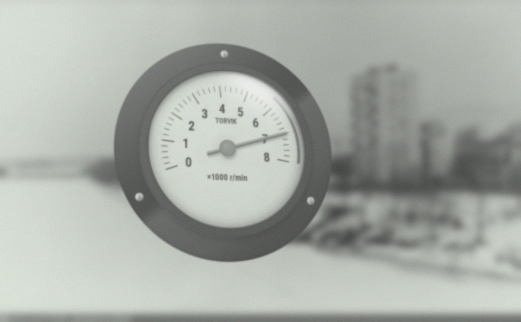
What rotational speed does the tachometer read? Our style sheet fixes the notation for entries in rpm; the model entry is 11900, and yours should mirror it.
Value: 7000
